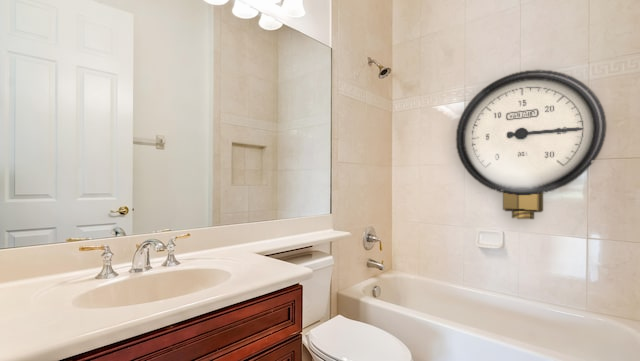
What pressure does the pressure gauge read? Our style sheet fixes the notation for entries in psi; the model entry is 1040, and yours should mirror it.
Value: 25
